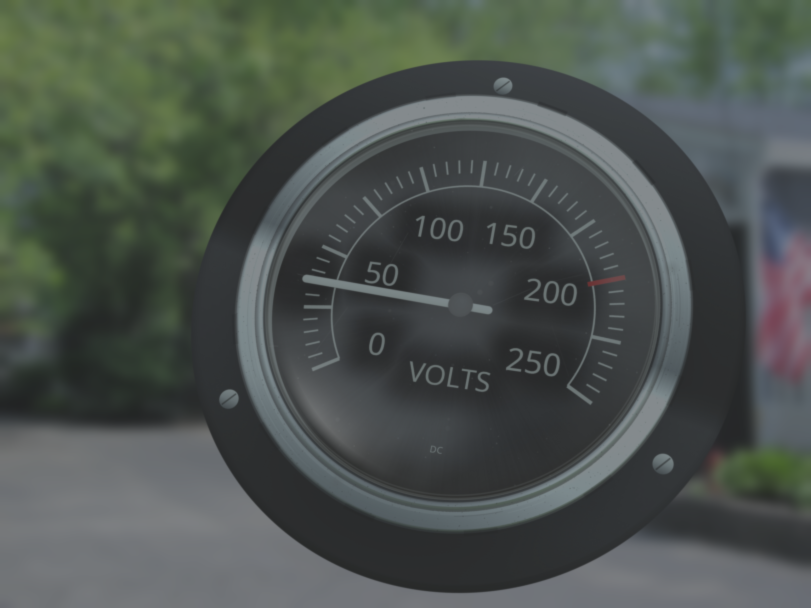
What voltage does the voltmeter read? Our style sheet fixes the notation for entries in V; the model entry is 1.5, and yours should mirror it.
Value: 35
